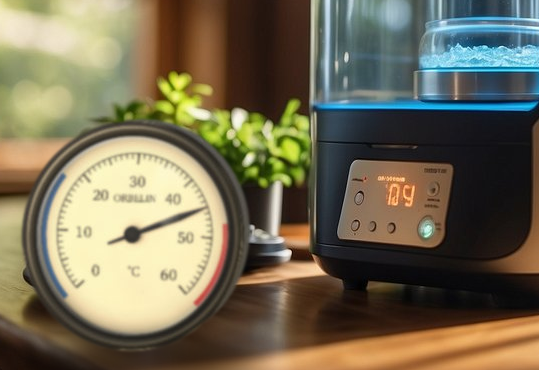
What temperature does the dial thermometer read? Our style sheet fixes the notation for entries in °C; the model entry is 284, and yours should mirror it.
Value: 45
